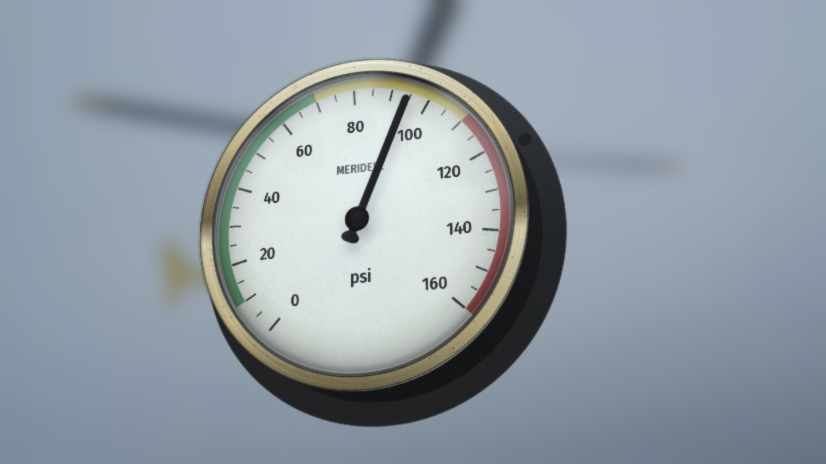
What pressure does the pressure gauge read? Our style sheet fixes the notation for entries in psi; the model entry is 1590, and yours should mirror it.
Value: 95
